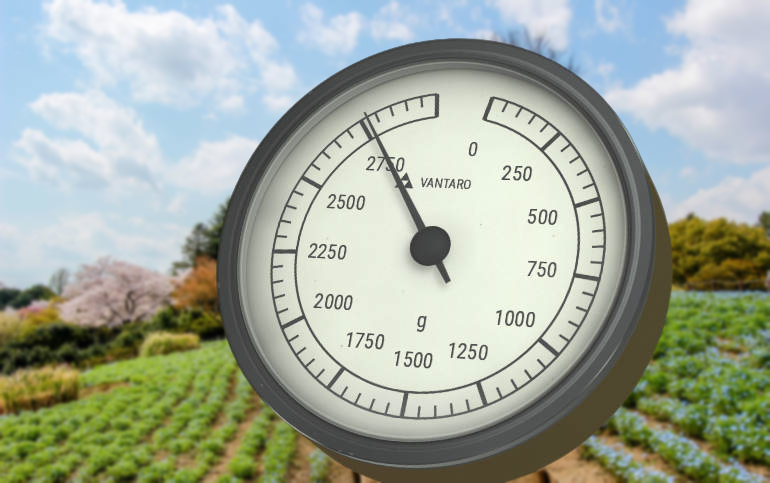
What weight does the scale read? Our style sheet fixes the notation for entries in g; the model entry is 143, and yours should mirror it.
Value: 2775
